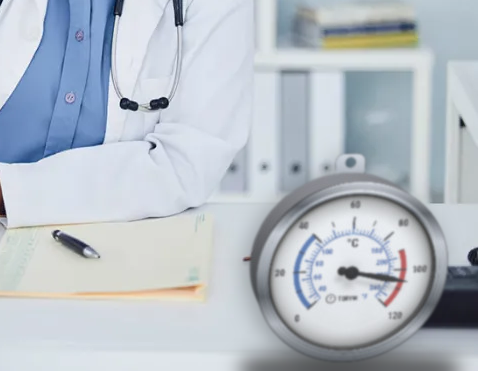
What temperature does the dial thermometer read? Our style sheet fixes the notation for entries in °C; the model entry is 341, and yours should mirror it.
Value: 105
